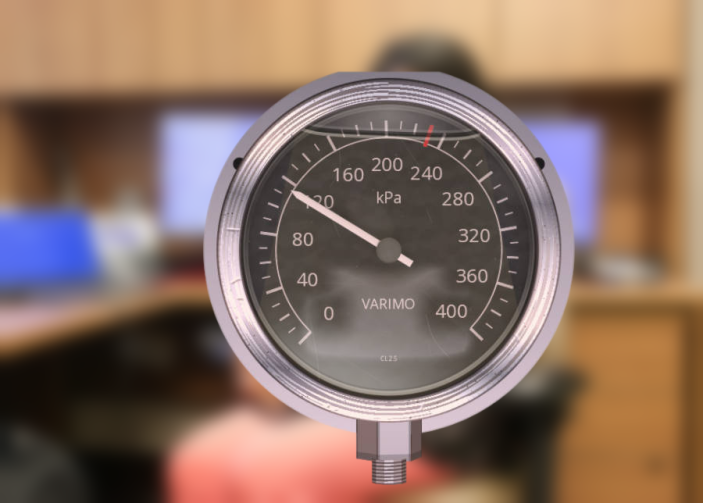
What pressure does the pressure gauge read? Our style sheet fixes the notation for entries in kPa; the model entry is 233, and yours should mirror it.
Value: 115
